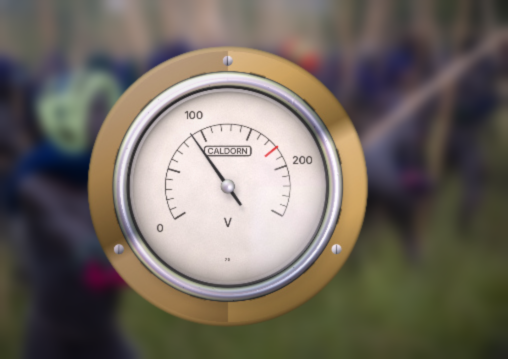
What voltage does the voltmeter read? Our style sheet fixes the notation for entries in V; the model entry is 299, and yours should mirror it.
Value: 90
